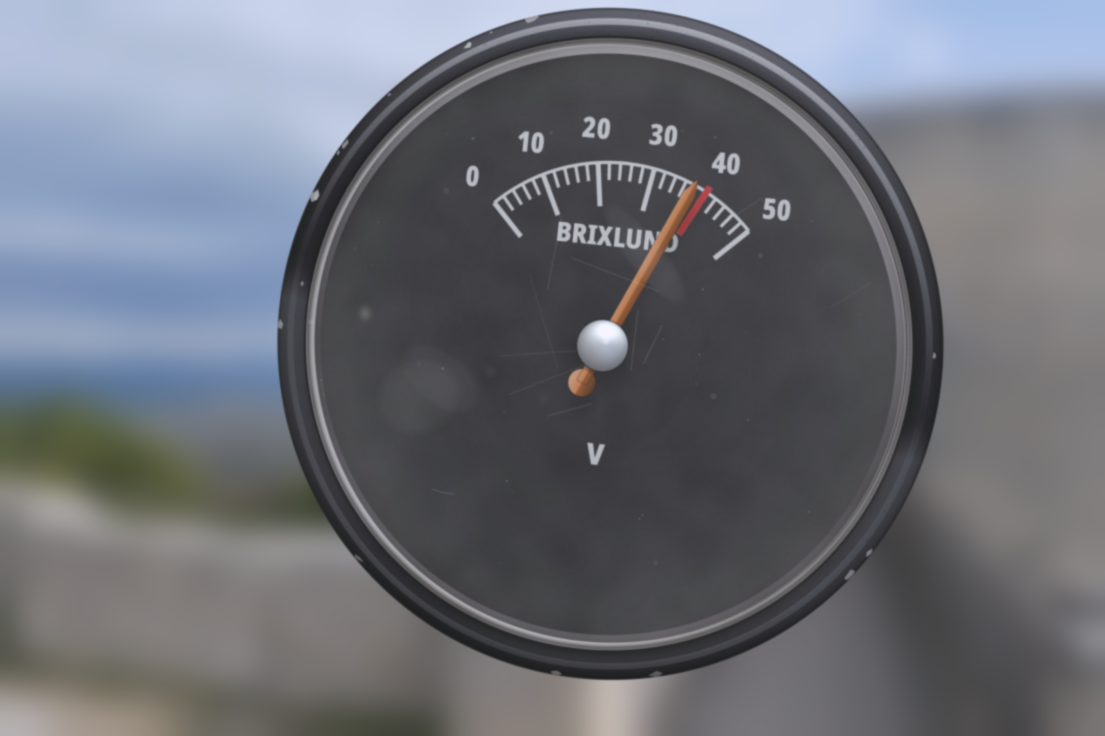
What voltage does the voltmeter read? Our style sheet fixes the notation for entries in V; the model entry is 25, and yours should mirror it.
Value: 38
